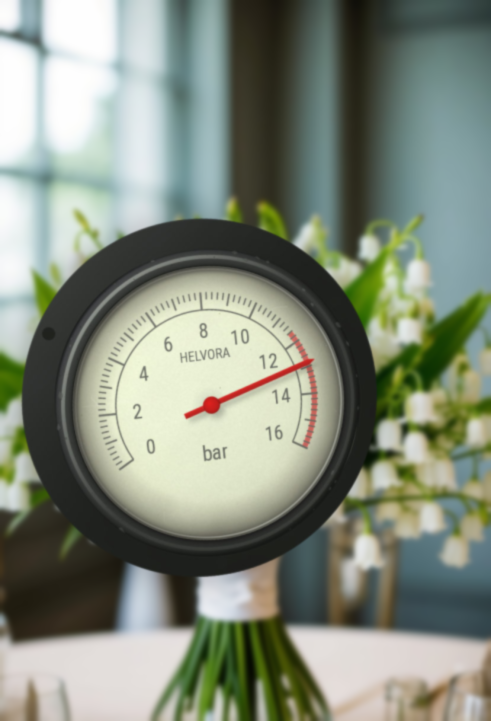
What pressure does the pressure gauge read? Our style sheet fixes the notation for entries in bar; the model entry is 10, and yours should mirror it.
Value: 12.8
